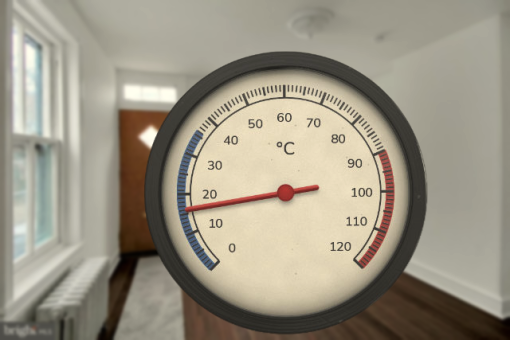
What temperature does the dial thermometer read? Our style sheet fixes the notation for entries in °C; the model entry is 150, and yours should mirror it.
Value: 16
